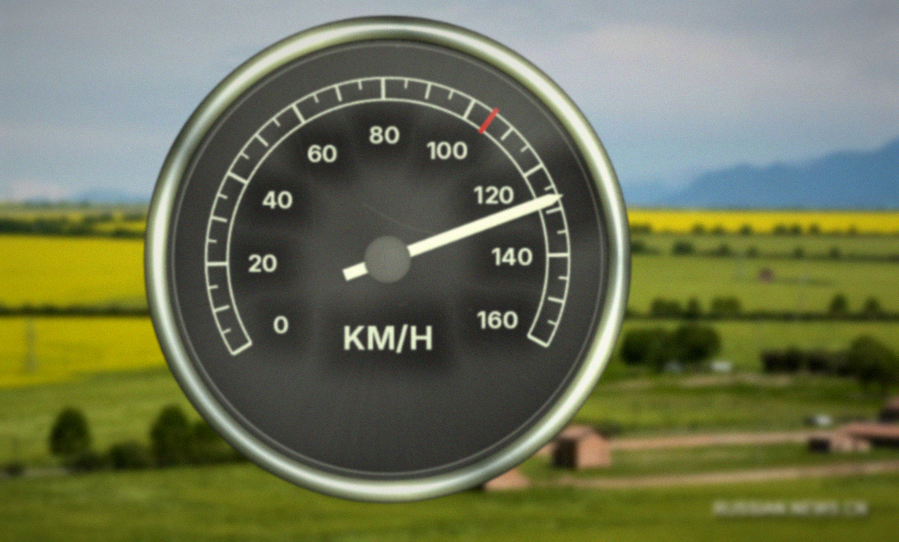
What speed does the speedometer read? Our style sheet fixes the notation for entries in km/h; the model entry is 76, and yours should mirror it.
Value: 127.5
